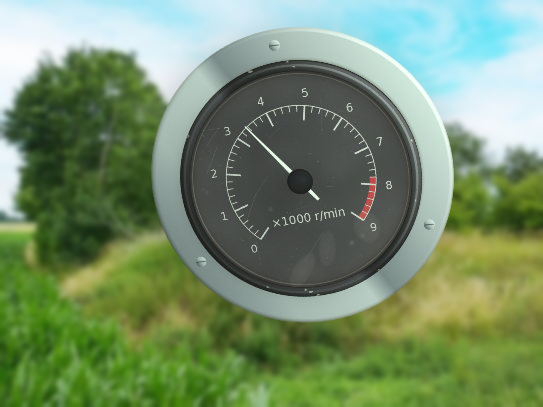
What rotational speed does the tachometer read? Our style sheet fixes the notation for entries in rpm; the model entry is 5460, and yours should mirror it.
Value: 3400
